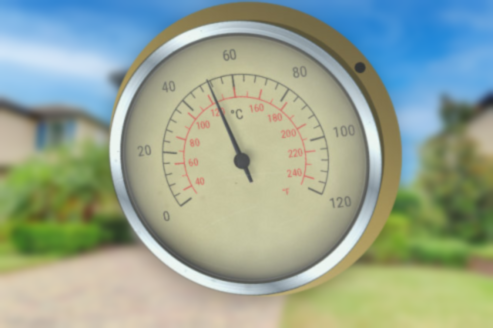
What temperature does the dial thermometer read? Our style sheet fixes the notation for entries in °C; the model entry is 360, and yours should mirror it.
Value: 52
